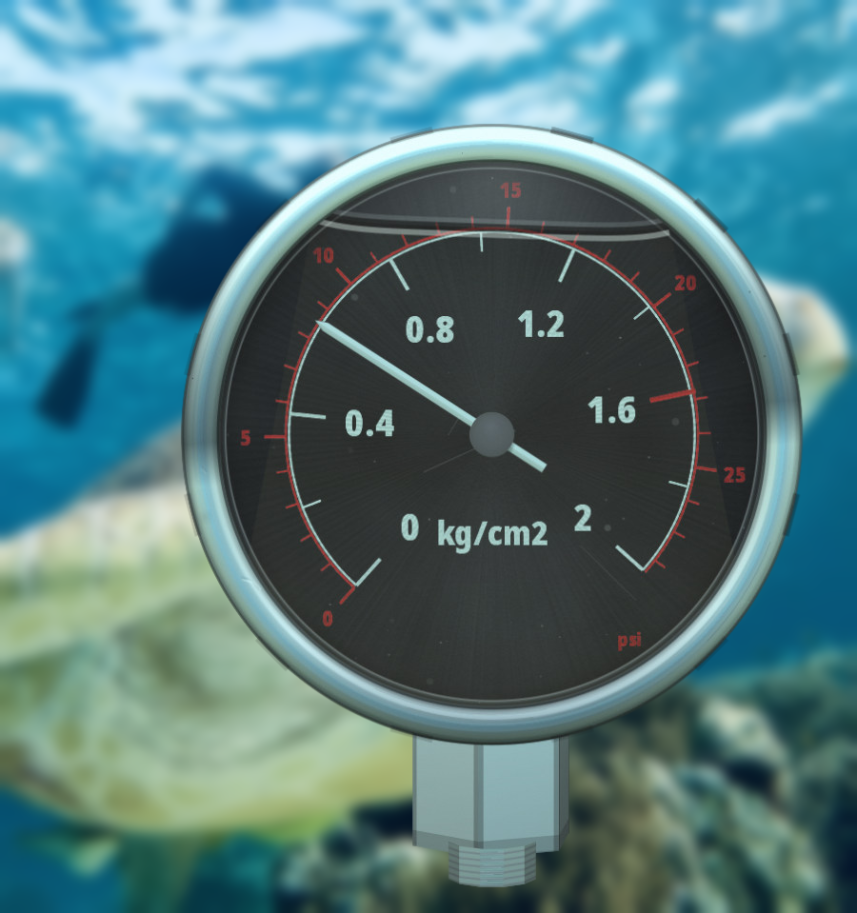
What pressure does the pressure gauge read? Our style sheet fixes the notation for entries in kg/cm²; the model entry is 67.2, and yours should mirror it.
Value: 0.6
